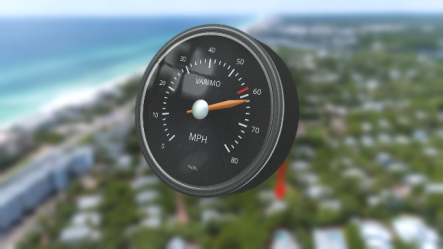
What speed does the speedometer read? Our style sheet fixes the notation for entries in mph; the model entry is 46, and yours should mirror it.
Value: 62
